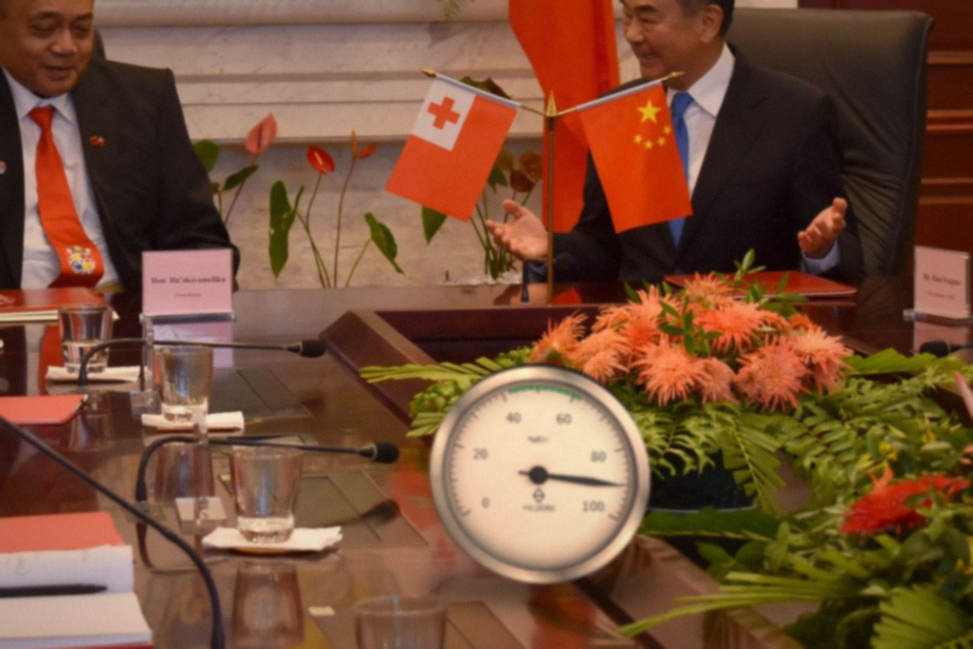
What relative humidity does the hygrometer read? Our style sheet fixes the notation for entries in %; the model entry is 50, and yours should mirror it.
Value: 90
